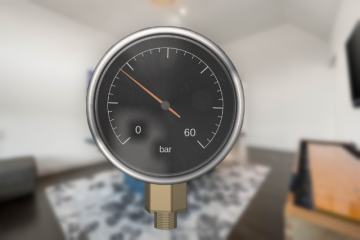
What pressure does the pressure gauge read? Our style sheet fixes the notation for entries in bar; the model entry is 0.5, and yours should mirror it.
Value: 18
